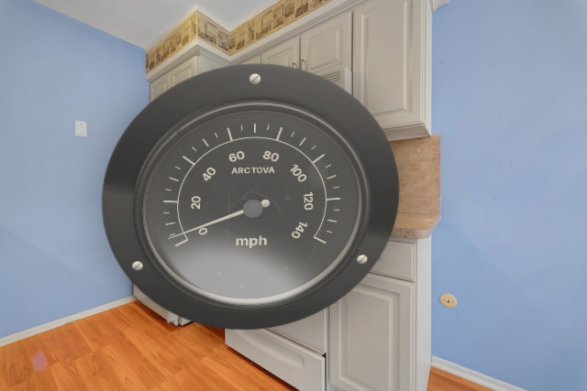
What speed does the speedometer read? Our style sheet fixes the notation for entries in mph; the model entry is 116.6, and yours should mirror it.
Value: 5
